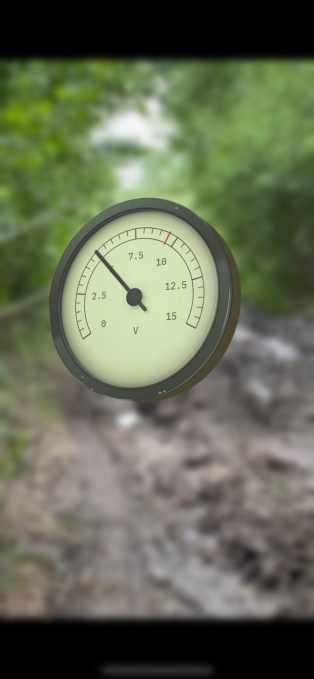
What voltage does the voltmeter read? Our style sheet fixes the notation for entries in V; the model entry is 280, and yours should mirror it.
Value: 5
